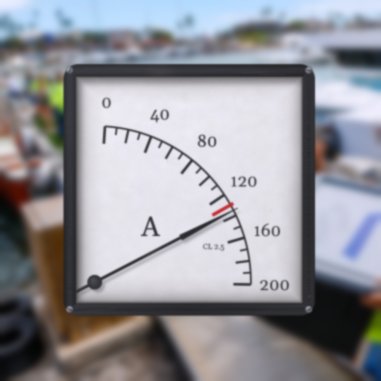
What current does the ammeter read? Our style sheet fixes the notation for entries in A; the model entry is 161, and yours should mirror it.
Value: 135
